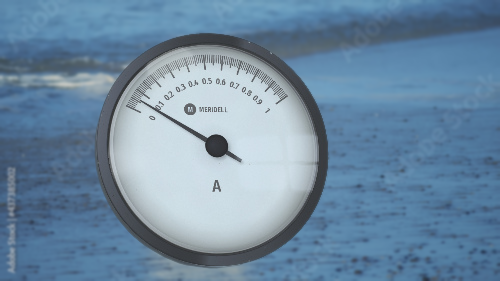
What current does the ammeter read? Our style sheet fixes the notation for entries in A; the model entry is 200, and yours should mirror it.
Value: 0.05
